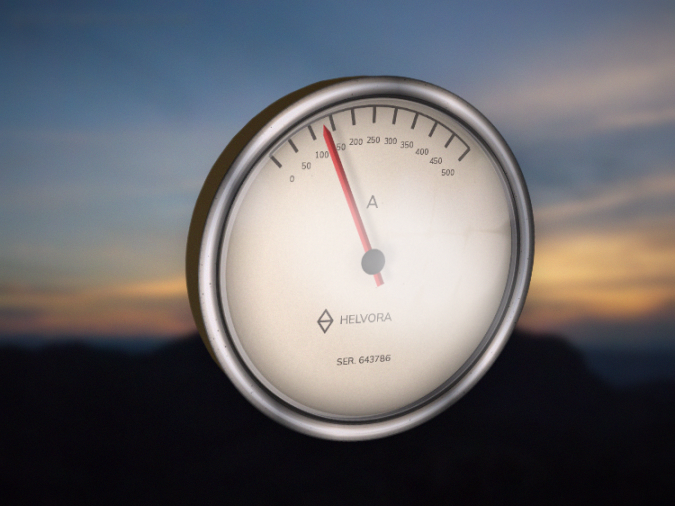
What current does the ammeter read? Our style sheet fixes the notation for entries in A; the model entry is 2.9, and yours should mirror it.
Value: 125
